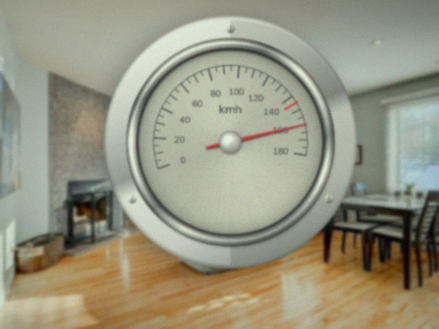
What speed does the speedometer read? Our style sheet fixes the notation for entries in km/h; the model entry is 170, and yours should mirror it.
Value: 160
